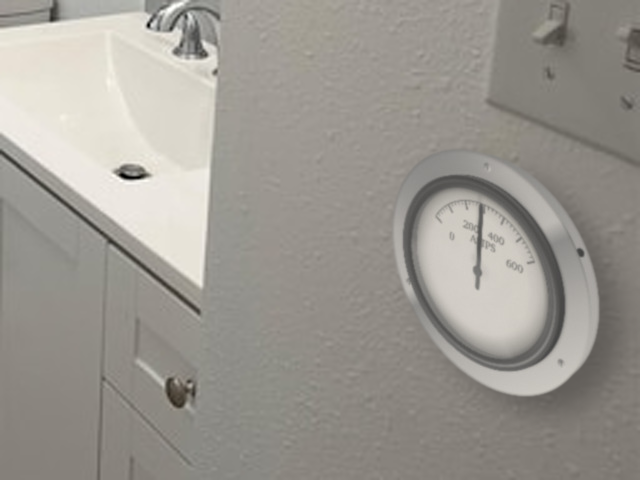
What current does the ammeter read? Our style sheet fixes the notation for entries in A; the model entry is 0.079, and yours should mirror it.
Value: 300
